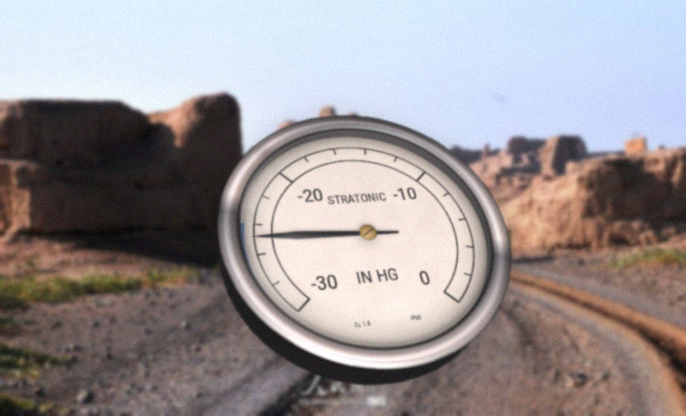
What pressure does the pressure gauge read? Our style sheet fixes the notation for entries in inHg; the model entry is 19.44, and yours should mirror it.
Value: -25
